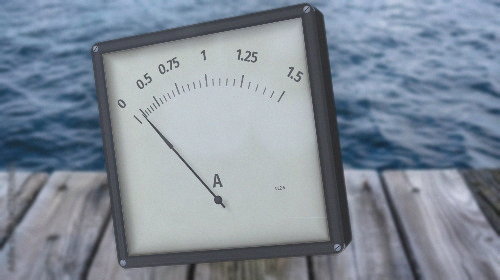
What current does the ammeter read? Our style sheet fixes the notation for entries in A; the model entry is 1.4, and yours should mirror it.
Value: 0.25
